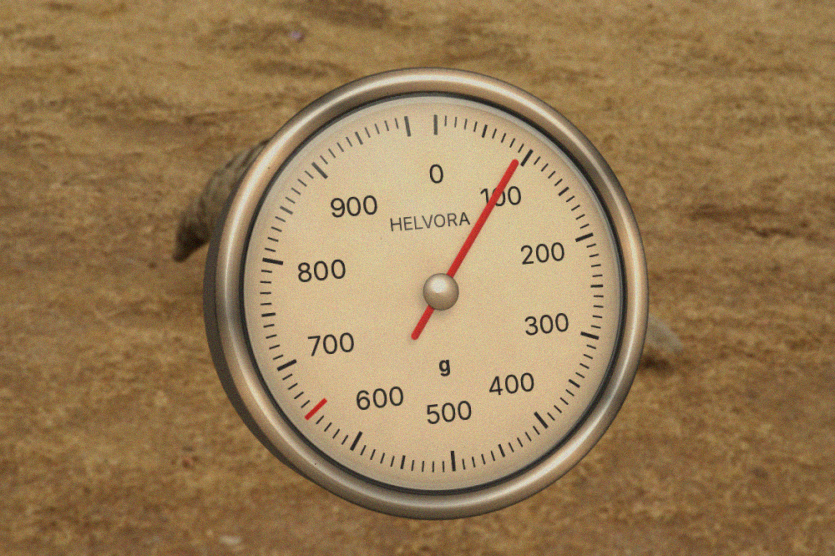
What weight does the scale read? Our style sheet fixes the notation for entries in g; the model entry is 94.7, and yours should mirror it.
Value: 90
